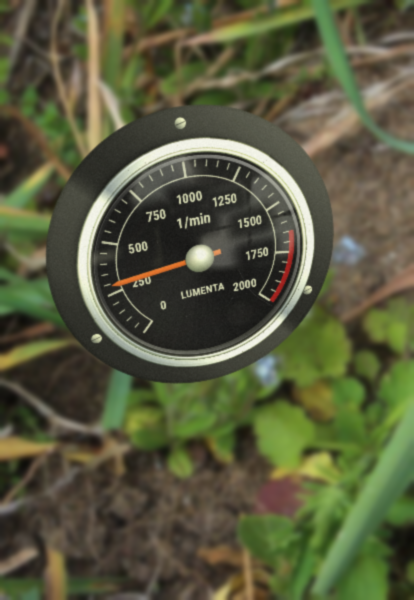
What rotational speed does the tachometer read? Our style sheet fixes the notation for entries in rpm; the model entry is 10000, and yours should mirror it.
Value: 300
